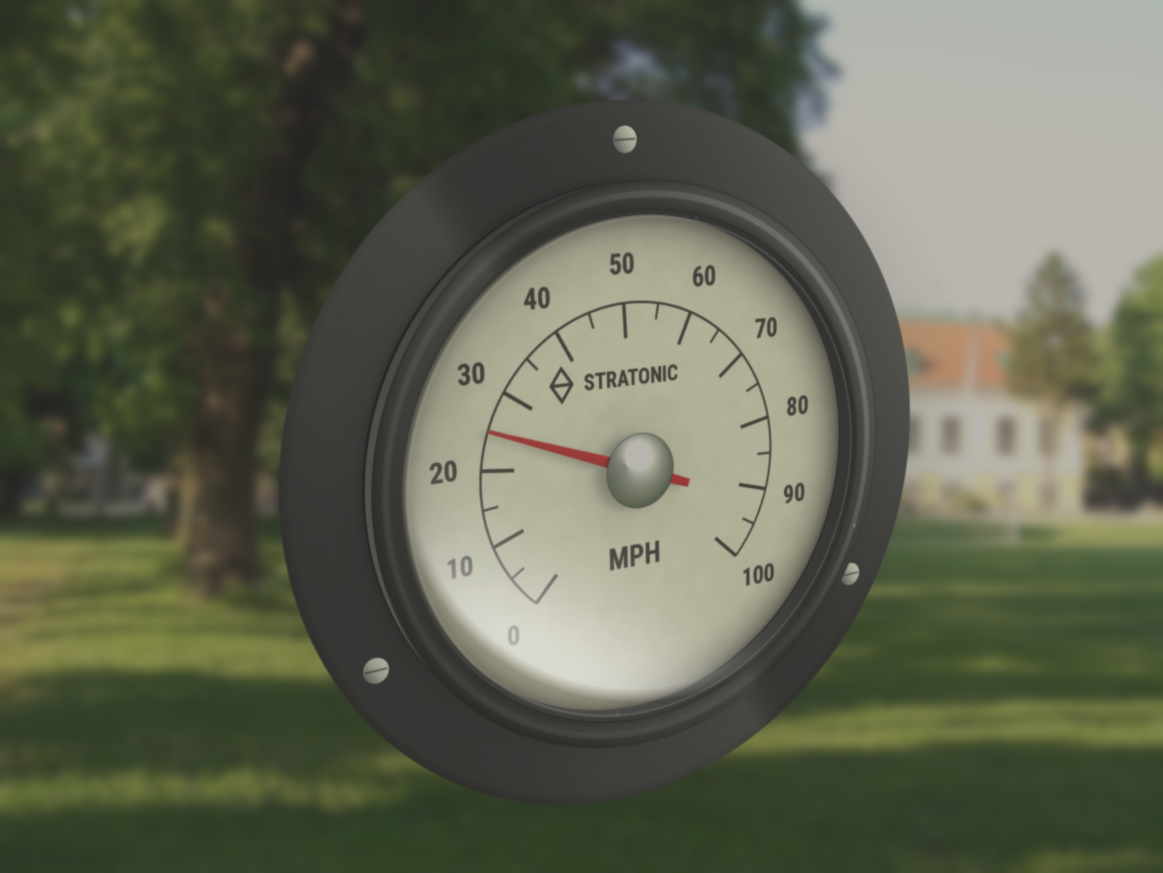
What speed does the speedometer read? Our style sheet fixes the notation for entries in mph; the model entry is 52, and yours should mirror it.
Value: 25
